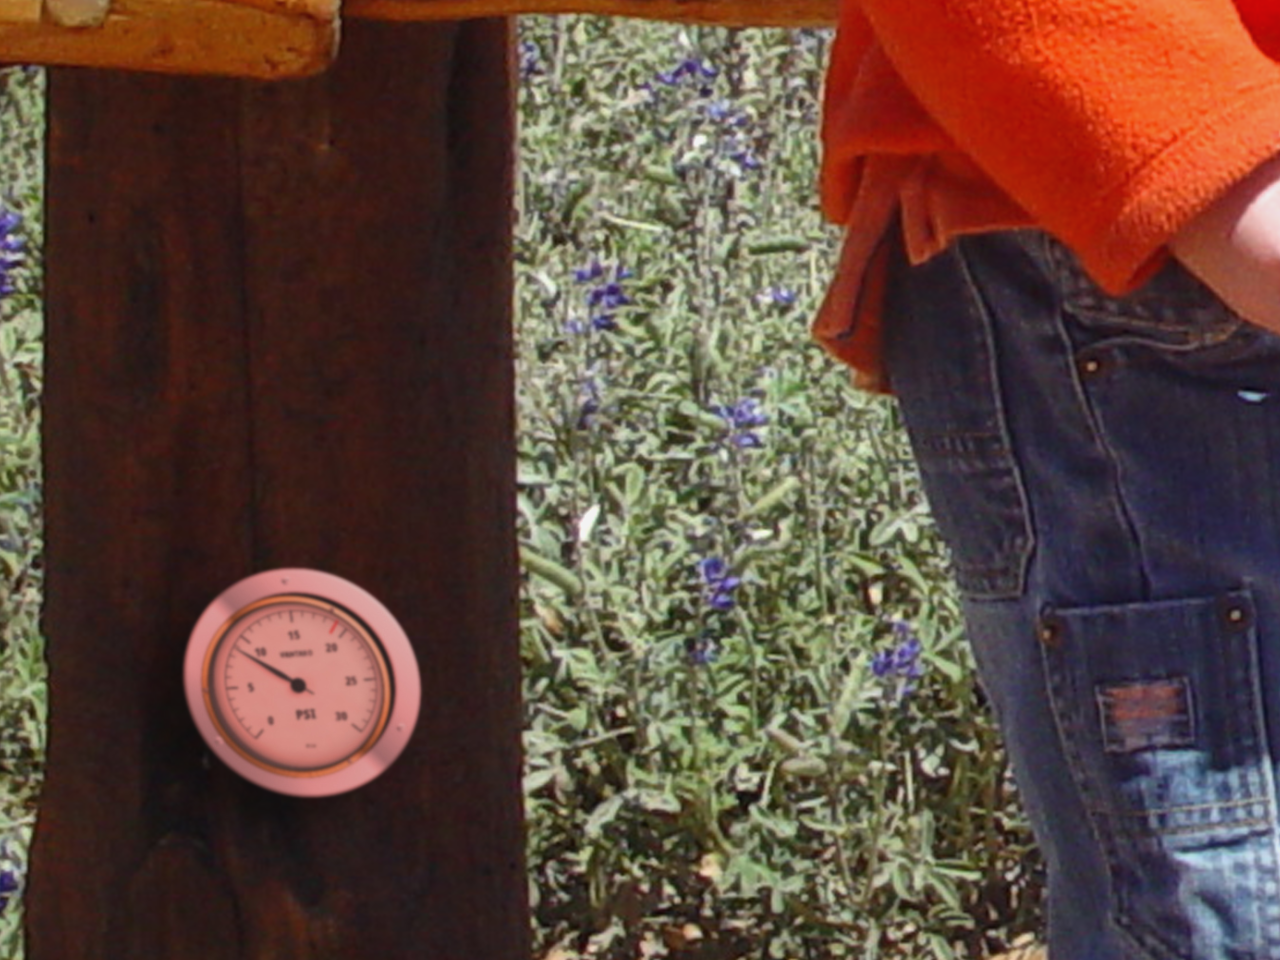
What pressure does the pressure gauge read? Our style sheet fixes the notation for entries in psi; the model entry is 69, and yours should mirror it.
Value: 9
